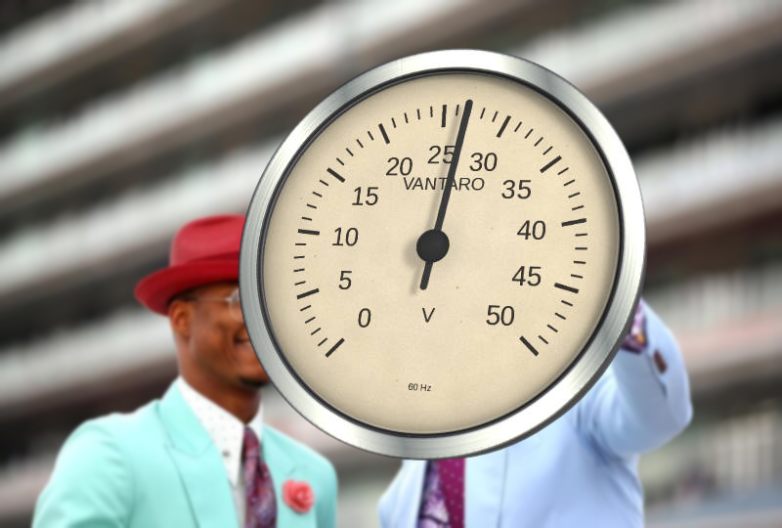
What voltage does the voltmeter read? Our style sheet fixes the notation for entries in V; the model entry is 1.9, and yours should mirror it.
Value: 27
